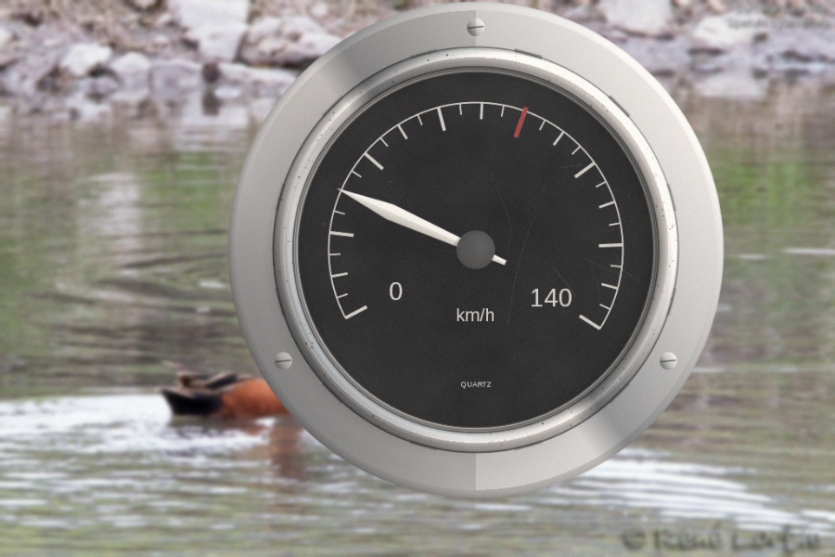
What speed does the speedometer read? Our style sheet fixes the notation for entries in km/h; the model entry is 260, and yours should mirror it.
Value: 30
